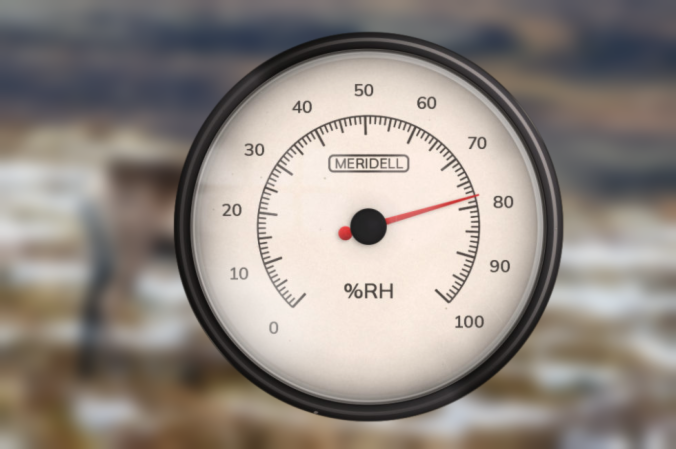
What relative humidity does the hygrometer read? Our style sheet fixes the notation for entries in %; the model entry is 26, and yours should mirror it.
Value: 78
